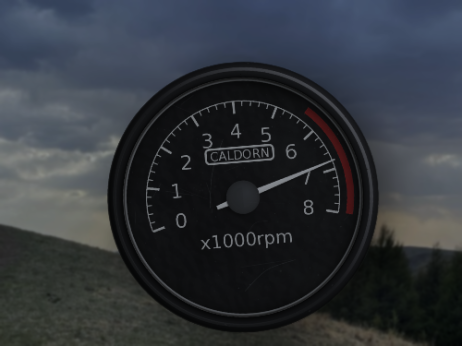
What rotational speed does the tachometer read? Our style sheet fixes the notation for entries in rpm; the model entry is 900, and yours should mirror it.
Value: 6800
